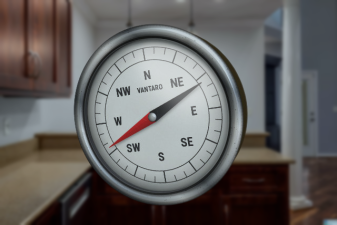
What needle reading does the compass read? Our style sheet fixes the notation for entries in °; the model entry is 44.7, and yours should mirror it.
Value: 245
